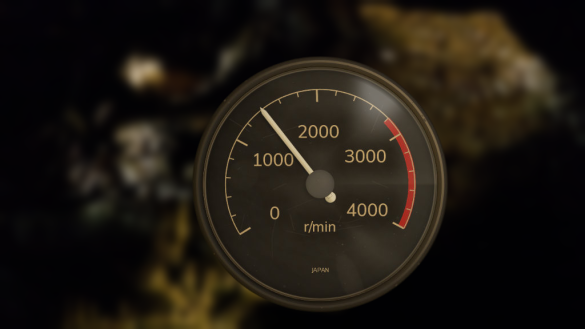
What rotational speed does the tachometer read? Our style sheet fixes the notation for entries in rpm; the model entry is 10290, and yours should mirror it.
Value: 1400
